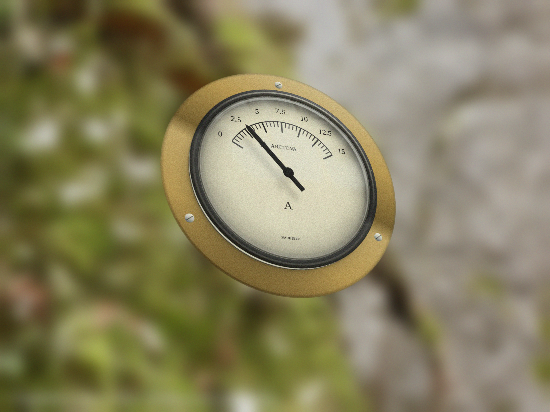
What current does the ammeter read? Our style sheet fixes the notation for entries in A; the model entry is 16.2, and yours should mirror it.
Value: 2.5
